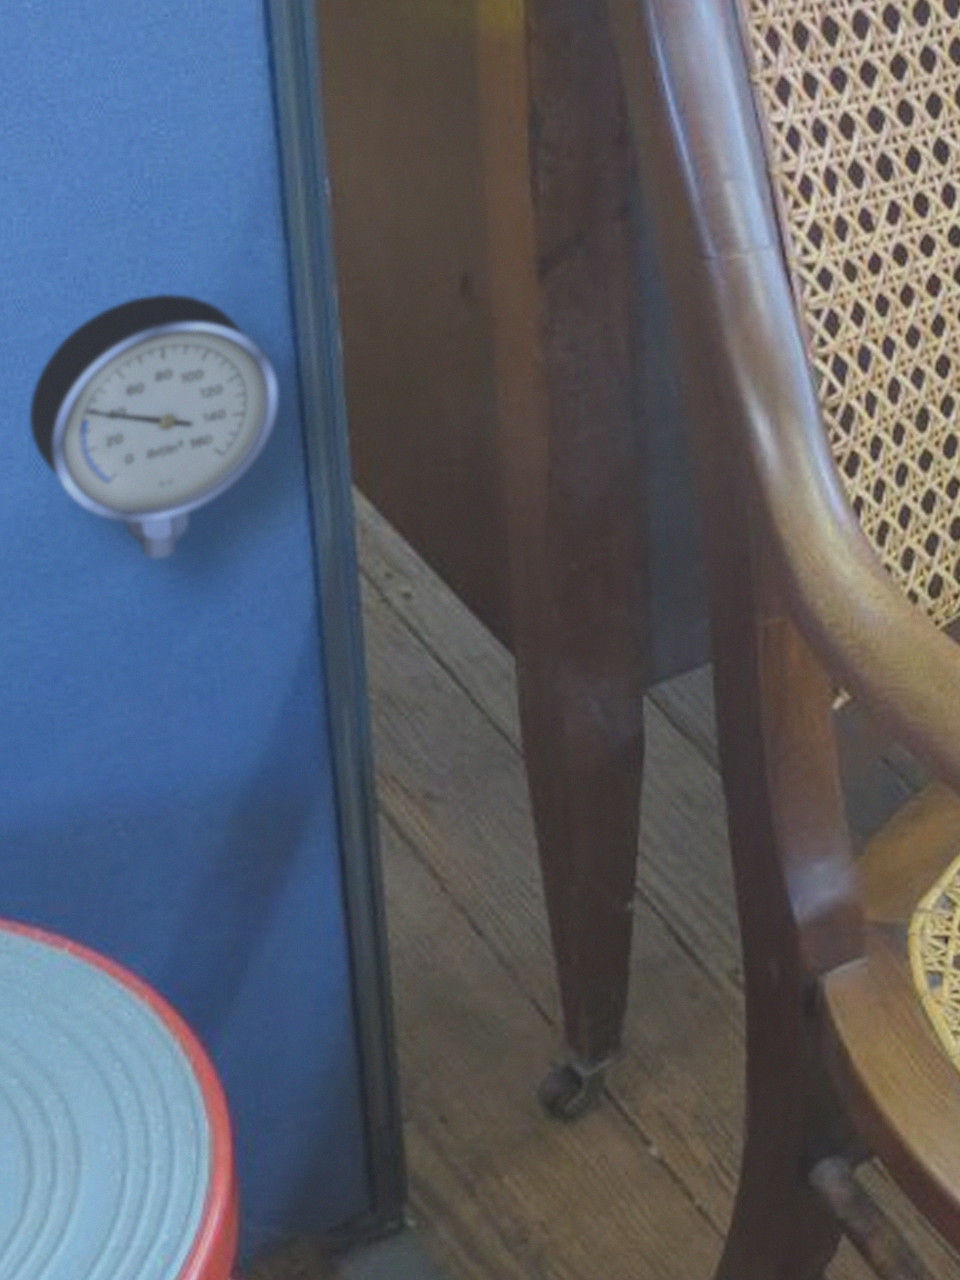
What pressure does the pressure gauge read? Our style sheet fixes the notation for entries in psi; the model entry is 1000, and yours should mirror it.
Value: 40
